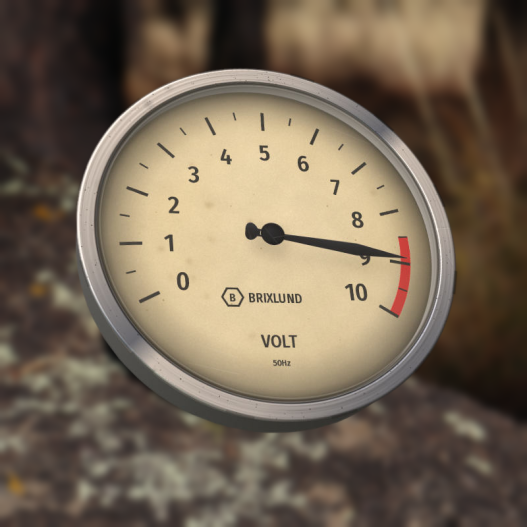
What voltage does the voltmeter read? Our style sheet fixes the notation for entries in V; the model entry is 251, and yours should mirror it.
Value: 9
